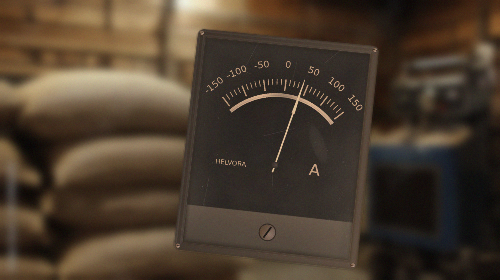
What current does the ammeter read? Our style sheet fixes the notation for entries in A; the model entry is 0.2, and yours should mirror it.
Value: 40
